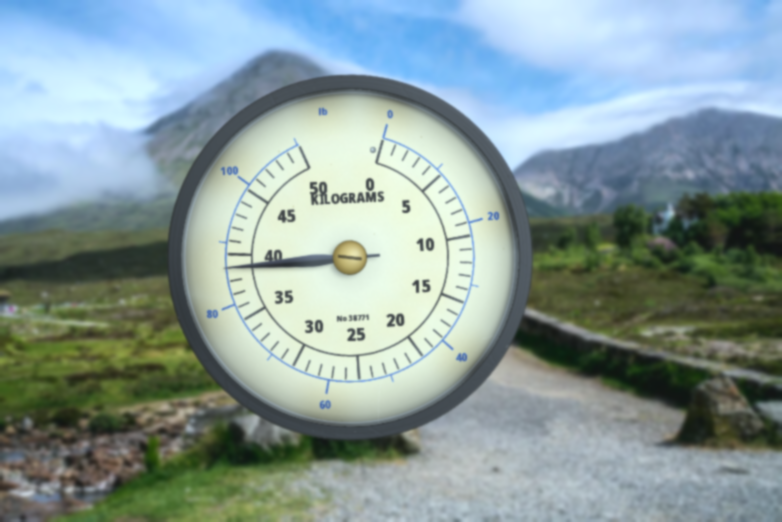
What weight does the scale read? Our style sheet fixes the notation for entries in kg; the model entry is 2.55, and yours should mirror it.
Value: 39
